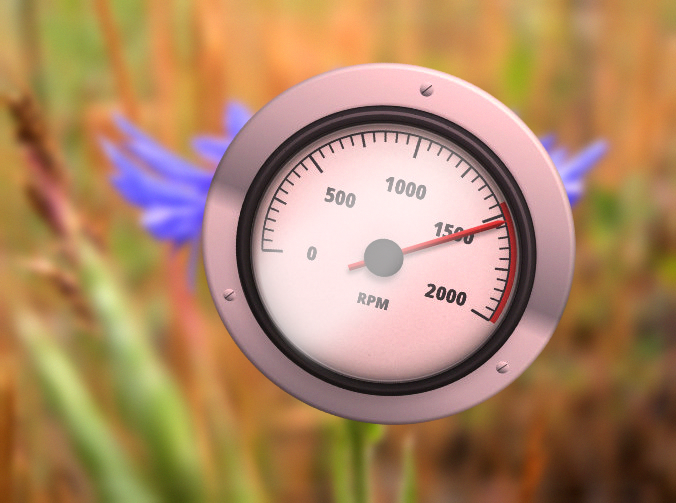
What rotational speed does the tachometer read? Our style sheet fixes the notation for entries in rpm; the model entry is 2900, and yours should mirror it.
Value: 1525
